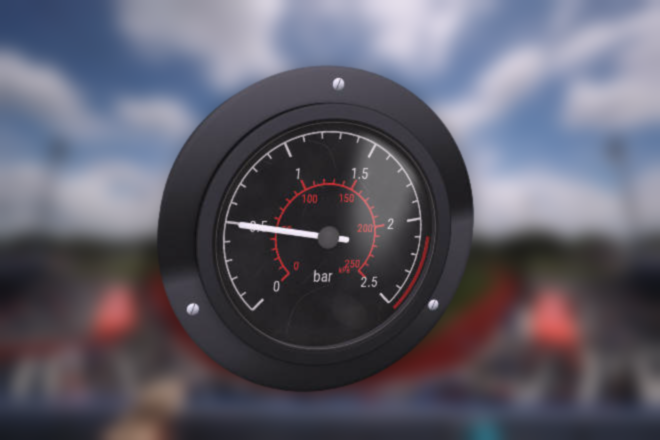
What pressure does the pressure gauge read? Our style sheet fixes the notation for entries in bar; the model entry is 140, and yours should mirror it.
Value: 0.5
